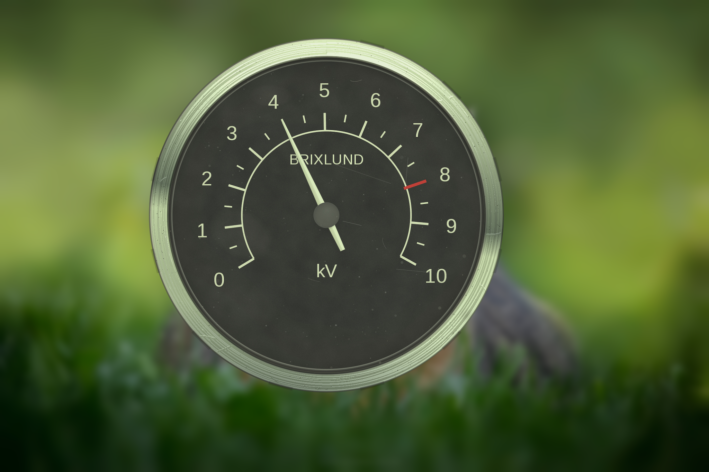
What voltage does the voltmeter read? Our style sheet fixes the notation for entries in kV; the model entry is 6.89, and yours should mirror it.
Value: 4
